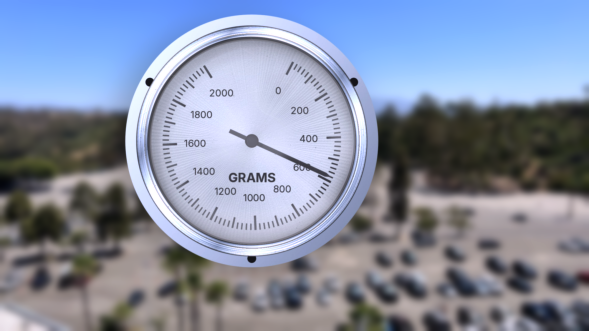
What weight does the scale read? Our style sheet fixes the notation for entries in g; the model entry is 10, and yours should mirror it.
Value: 580
